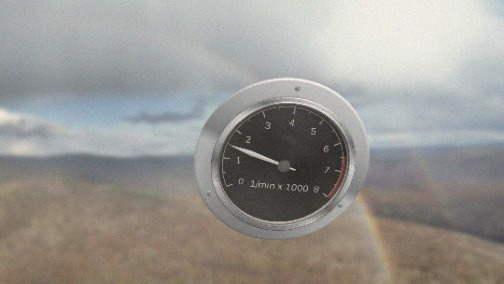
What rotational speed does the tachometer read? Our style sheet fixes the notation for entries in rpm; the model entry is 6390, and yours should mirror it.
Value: 1500
